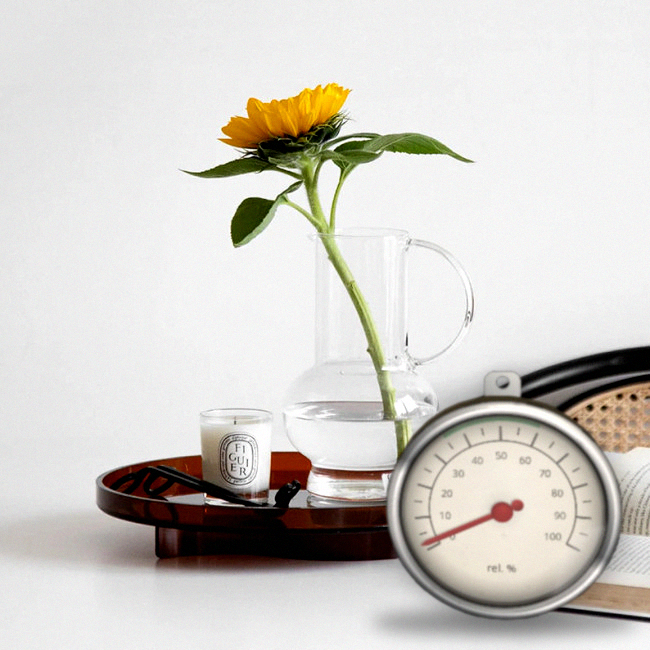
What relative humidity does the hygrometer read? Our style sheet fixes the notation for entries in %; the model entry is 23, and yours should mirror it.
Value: 2.5
